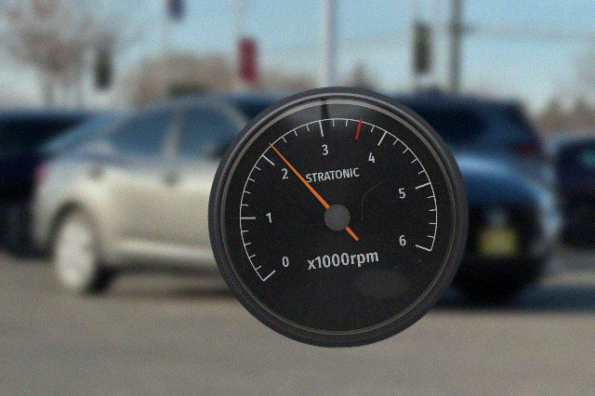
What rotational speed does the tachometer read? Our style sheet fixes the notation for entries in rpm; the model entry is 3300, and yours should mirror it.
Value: 2200
